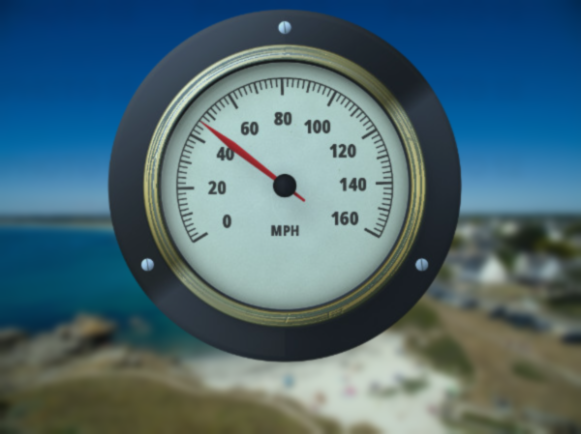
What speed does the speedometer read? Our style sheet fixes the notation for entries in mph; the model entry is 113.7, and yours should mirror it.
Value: 46
